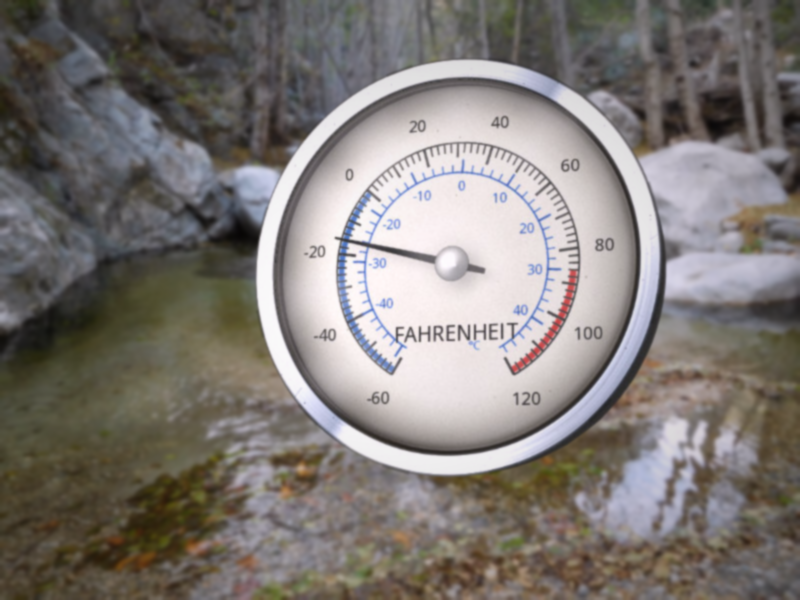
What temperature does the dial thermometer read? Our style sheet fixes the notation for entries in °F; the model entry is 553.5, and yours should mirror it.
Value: -16
